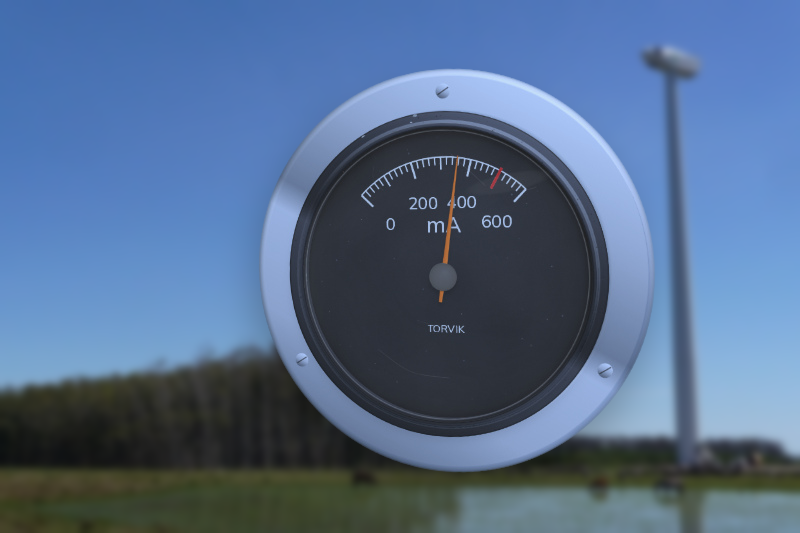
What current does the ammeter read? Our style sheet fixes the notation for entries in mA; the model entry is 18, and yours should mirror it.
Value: 360
